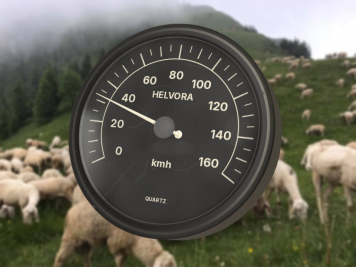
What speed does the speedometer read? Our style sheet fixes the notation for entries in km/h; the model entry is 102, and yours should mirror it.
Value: 32.5
